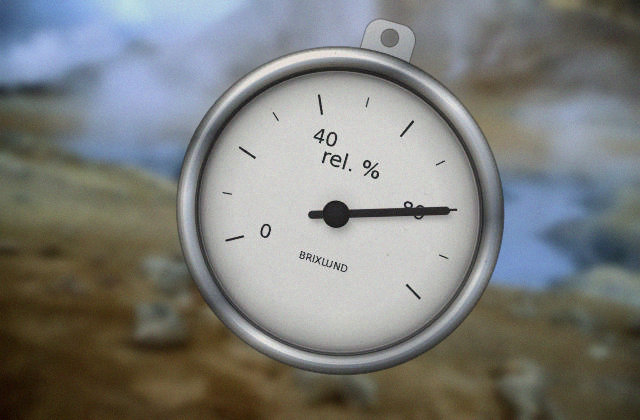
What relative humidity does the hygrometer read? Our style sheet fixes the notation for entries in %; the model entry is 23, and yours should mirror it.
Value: 80
